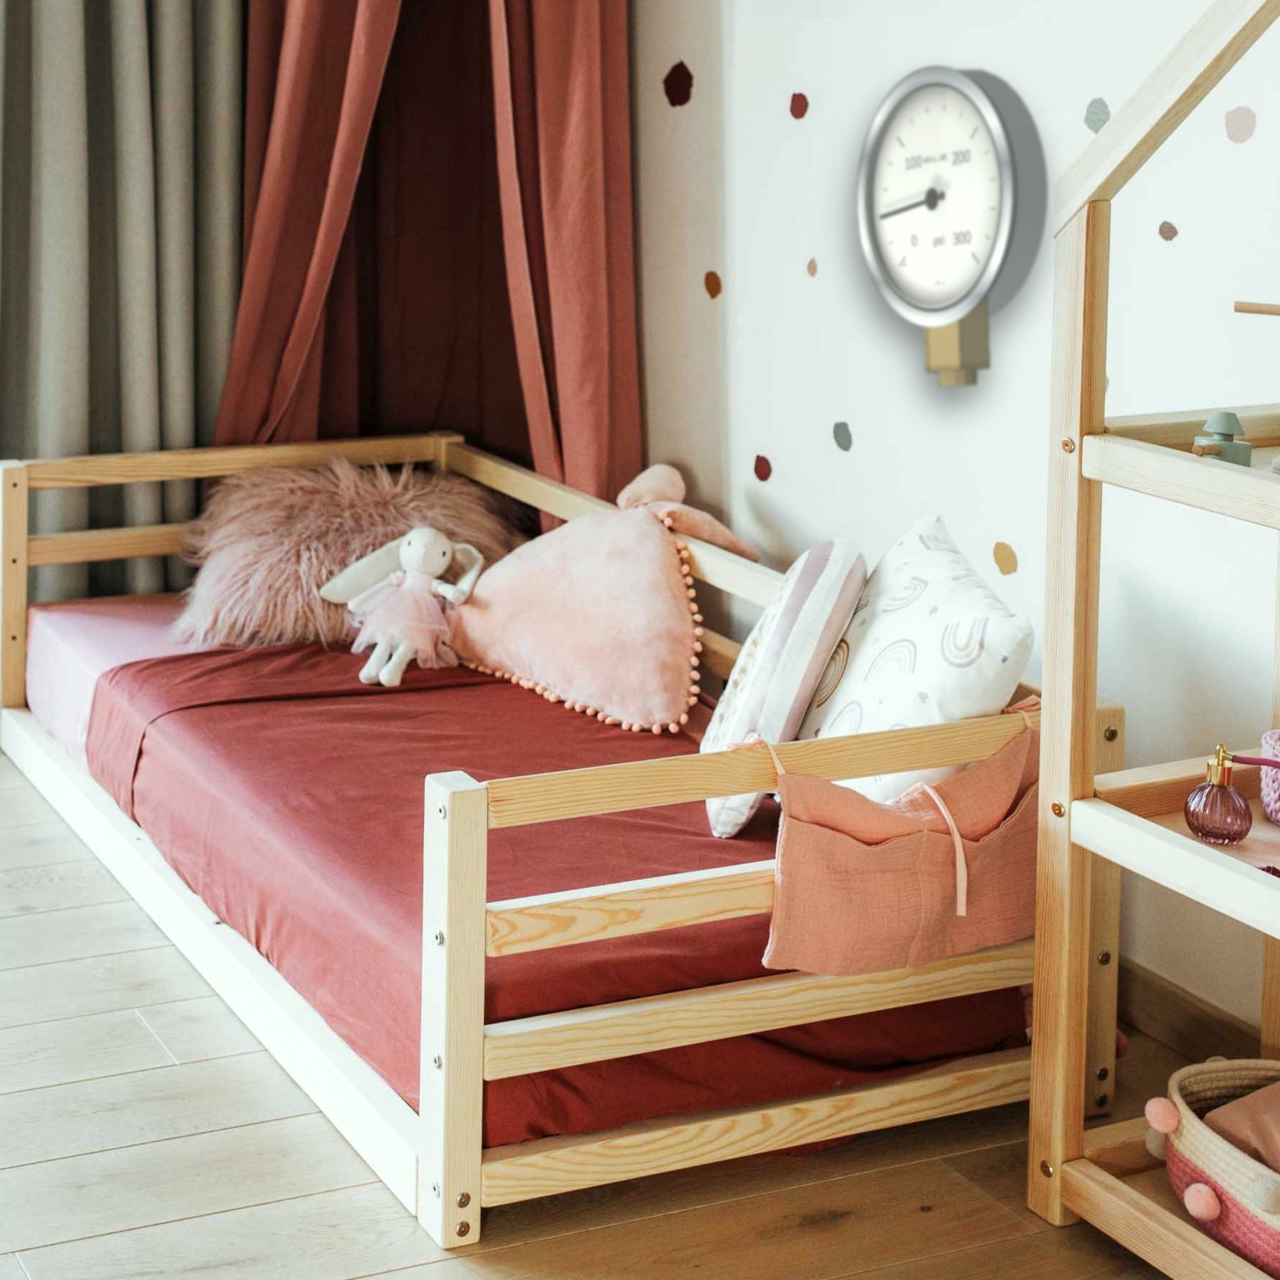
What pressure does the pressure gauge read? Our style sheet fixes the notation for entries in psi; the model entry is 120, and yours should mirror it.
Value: 40
